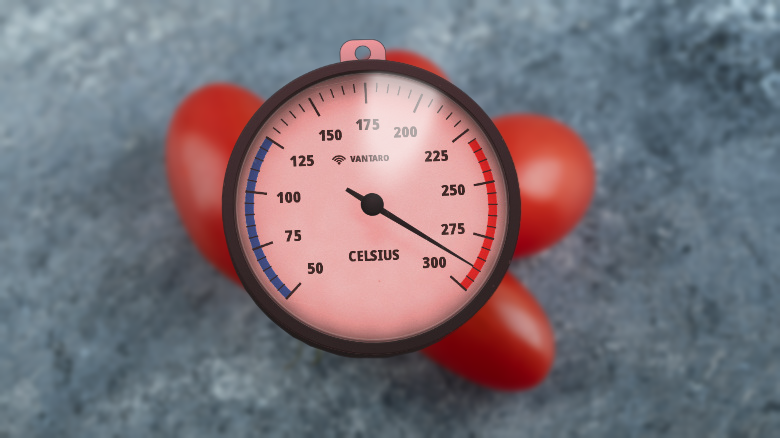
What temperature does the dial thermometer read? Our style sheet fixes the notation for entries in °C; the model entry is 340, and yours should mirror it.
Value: 290
